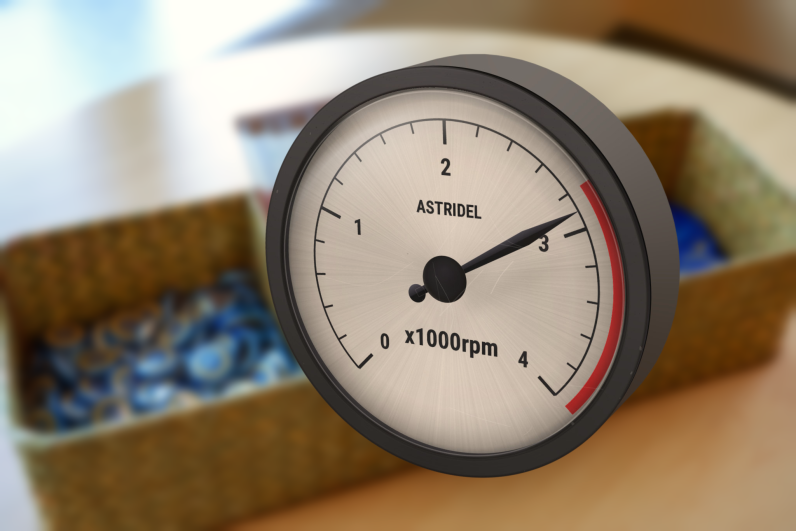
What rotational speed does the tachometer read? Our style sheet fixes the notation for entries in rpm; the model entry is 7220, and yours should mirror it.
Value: 2900
